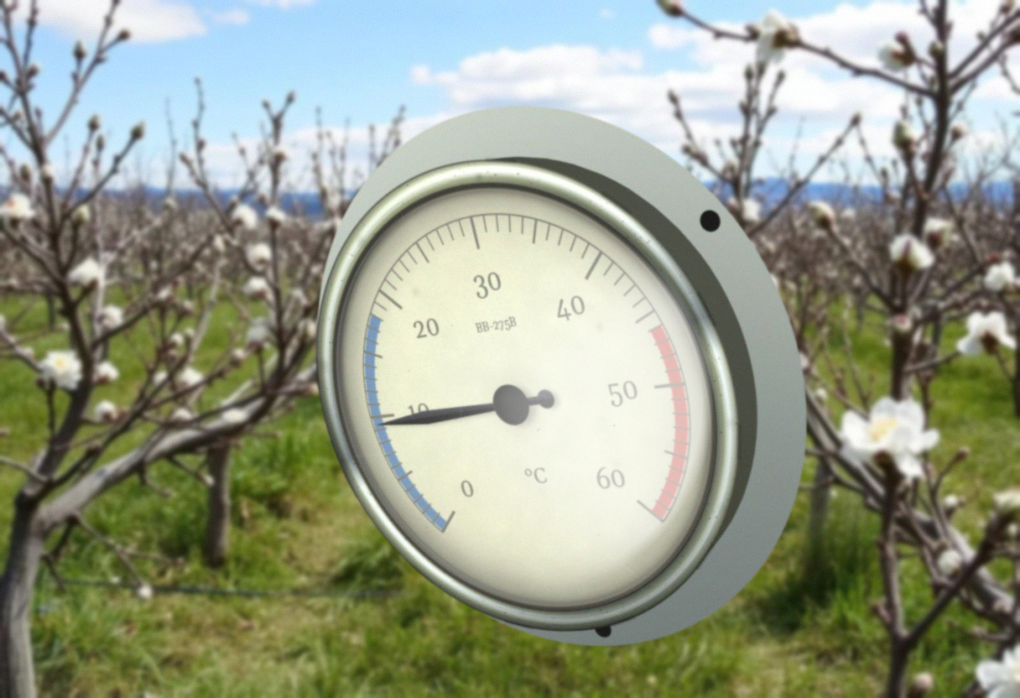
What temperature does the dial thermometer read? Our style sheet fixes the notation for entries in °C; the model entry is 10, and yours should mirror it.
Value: 9.5
